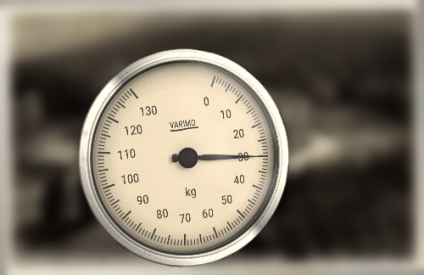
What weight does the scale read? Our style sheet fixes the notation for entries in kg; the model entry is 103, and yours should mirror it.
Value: 30
